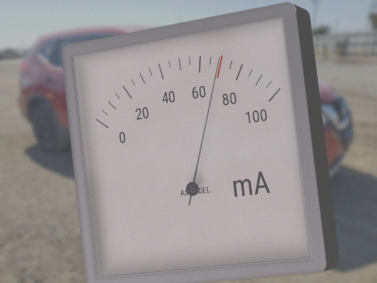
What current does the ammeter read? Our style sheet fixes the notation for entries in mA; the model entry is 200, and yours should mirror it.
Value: 70
